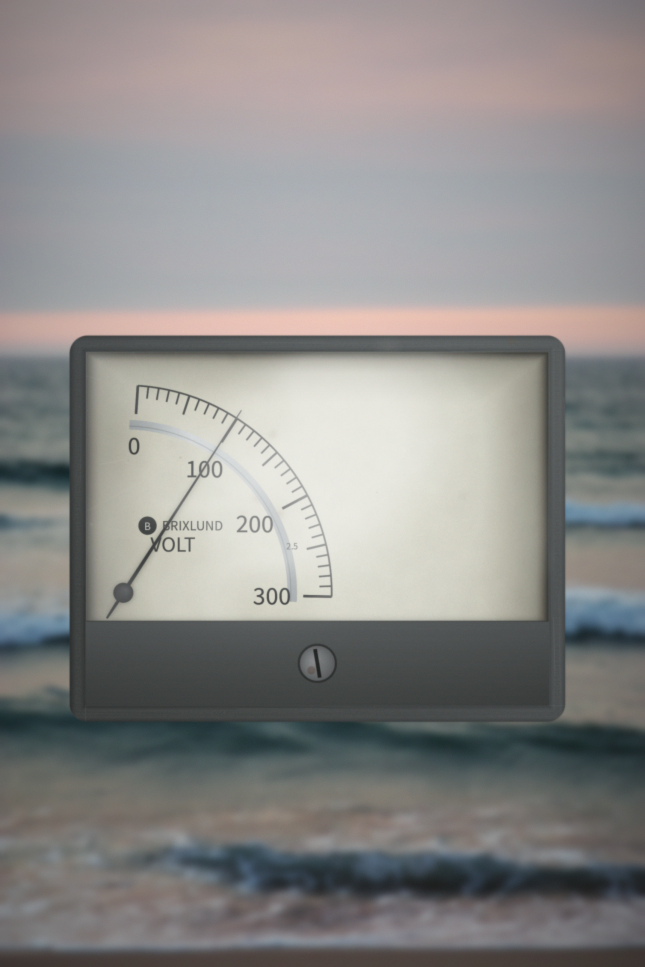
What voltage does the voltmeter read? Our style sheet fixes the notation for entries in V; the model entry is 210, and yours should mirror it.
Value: 100
